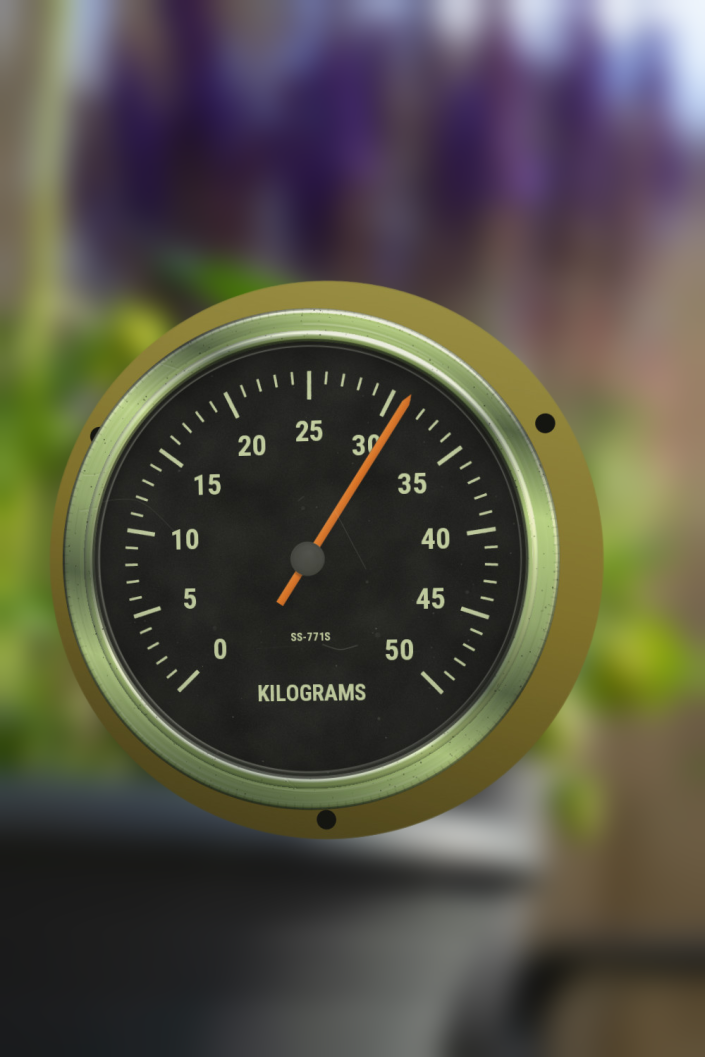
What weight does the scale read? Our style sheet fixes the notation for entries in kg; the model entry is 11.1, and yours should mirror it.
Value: 31
